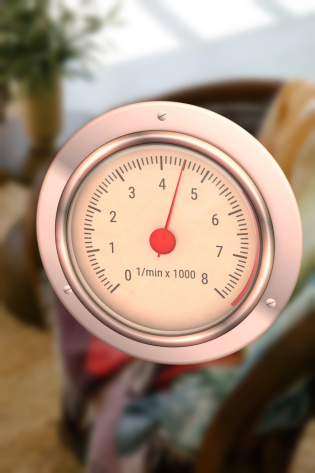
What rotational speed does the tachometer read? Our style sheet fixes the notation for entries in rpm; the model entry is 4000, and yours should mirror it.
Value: 4500
